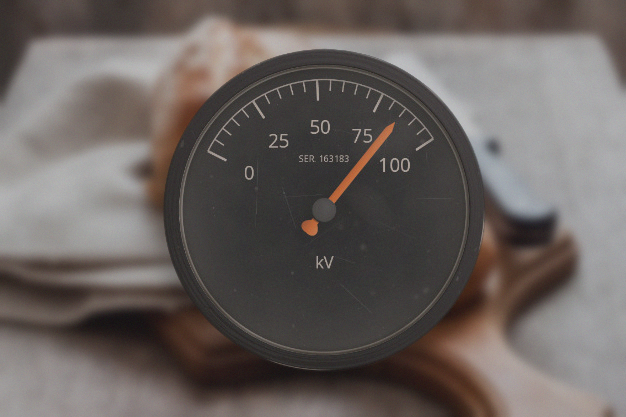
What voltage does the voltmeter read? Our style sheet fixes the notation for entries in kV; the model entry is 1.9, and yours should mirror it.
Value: 85
